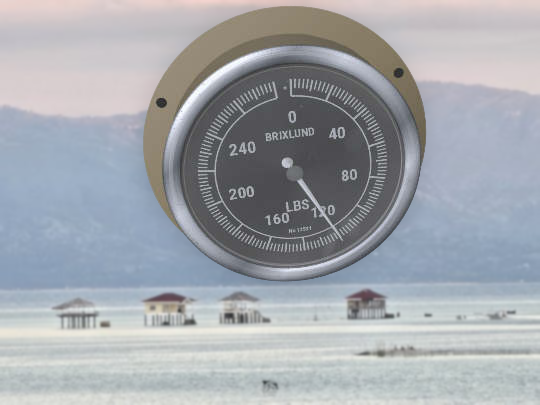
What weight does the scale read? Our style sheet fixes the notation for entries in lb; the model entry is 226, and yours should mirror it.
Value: 120
